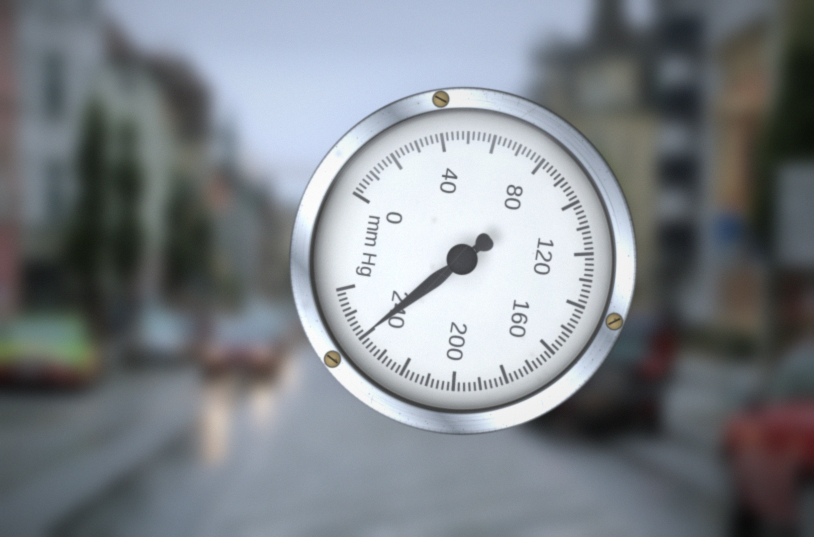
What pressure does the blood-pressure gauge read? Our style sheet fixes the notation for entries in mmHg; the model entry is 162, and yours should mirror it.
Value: 240
